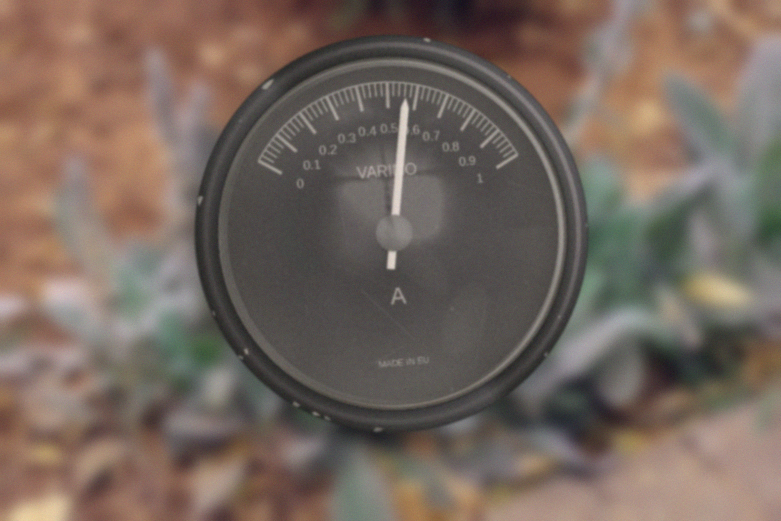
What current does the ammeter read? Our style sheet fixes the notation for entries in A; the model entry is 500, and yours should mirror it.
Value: 0.56
